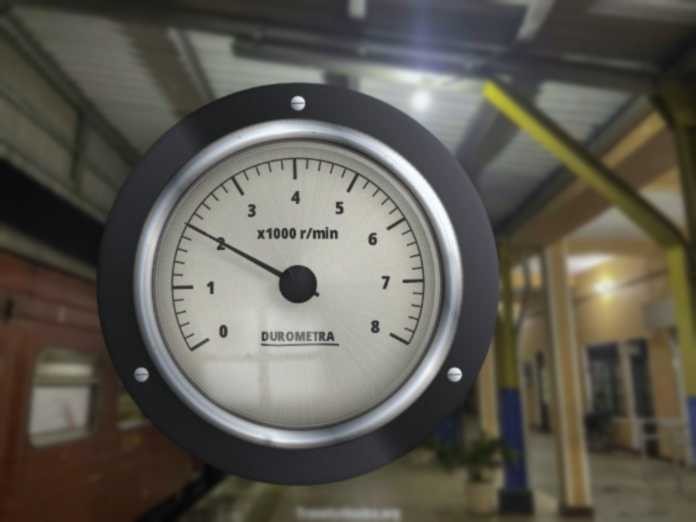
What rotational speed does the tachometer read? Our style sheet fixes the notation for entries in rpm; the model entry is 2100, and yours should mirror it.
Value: 2000
